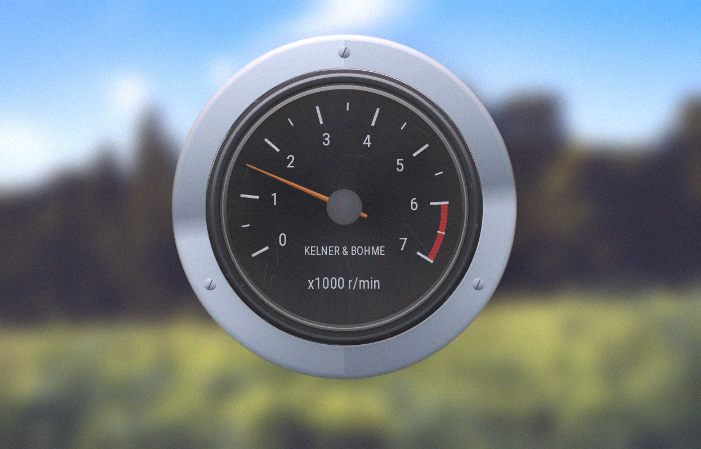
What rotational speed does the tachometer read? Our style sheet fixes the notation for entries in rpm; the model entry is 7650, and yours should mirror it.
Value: 1500
